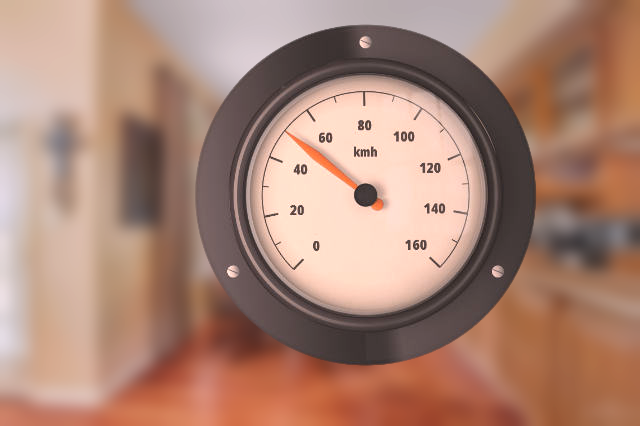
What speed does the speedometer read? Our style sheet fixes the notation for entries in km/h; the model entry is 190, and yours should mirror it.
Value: 50
